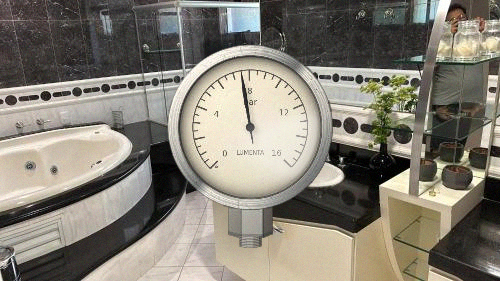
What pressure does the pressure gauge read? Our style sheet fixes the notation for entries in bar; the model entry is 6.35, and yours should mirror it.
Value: 7.5
